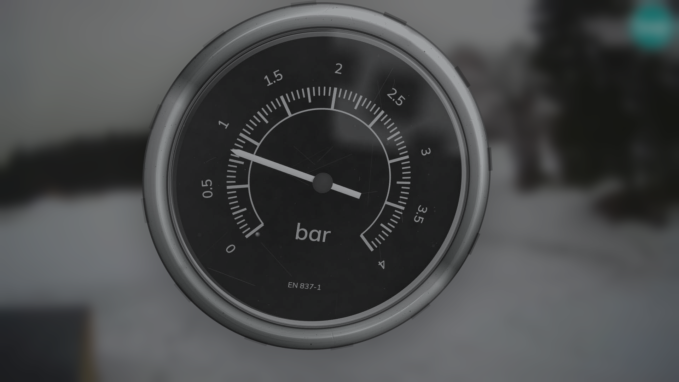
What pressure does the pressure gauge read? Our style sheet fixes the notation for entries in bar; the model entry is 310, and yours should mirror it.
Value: 0.85
